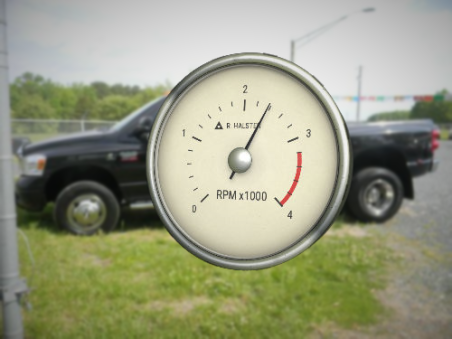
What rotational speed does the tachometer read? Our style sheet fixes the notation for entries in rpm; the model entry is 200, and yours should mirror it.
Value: 2400
